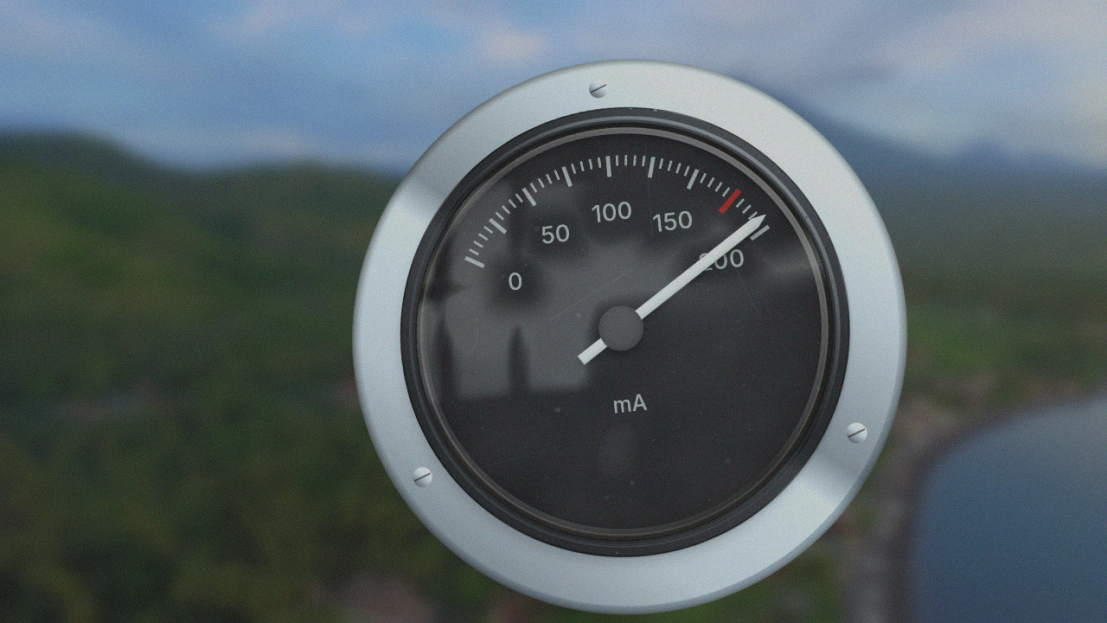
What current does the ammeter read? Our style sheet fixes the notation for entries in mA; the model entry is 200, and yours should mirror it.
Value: 195
